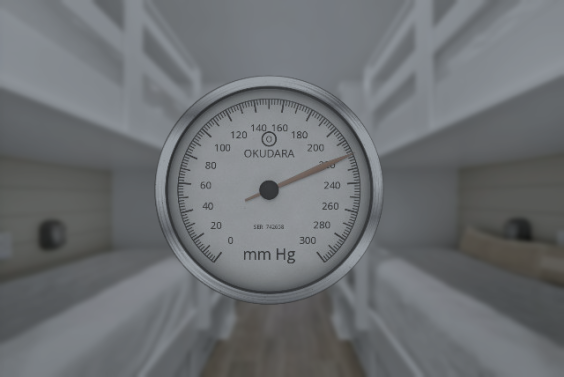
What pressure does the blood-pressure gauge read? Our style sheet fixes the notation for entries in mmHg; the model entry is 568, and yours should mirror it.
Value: 220
